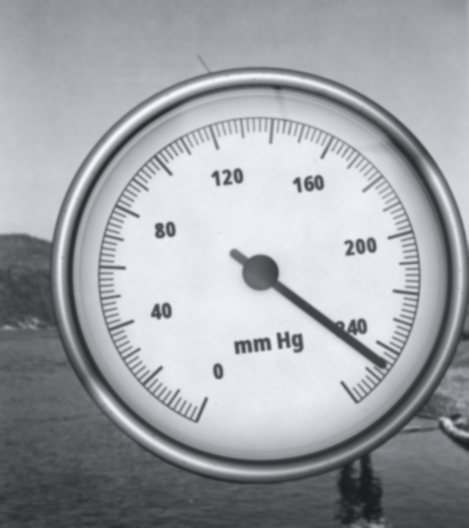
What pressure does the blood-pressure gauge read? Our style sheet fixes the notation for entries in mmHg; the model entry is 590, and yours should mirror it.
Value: 246
